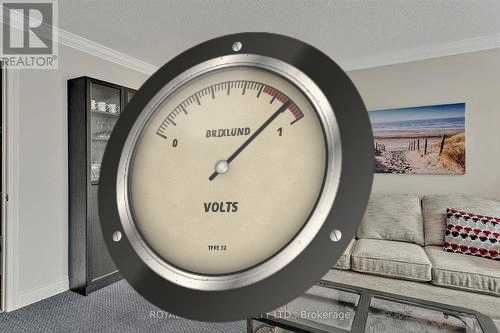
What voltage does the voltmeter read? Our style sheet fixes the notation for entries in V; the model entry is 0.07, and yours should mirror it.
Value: 0.9
